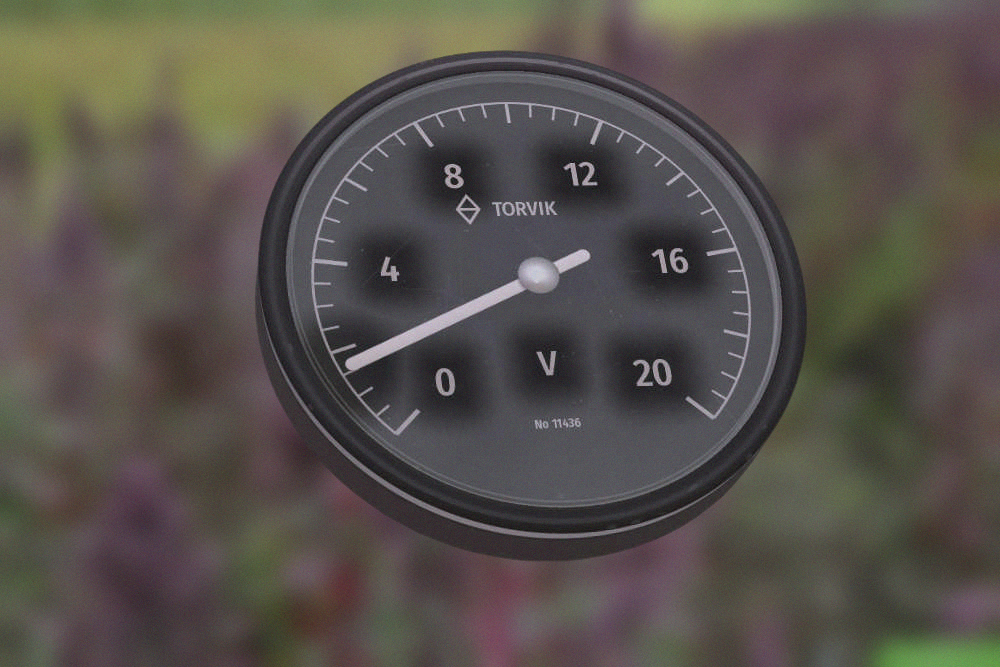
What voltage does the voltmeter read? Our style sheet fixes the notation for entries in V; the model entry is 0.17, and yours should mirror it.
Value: 1.5
